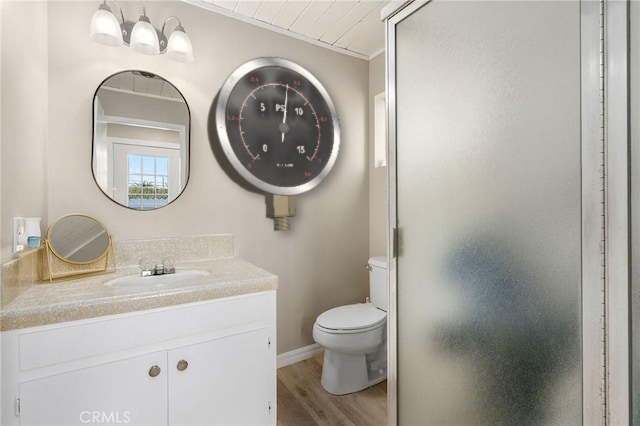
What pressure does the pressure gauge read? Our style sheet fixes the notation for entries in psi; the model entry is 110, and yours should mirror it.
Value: 8
